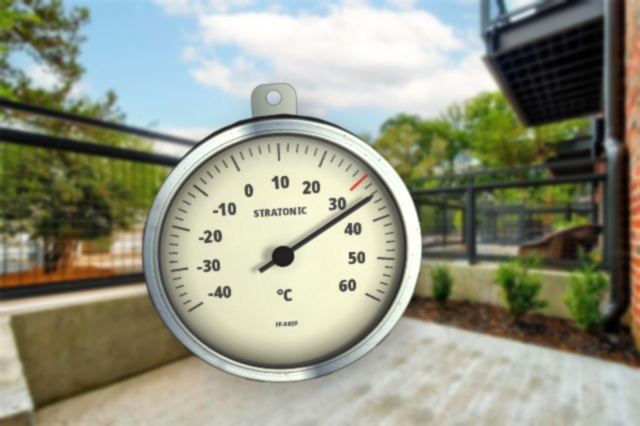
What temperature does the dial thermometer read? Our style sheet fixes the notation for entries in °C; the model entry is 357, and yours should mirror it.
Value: 34
